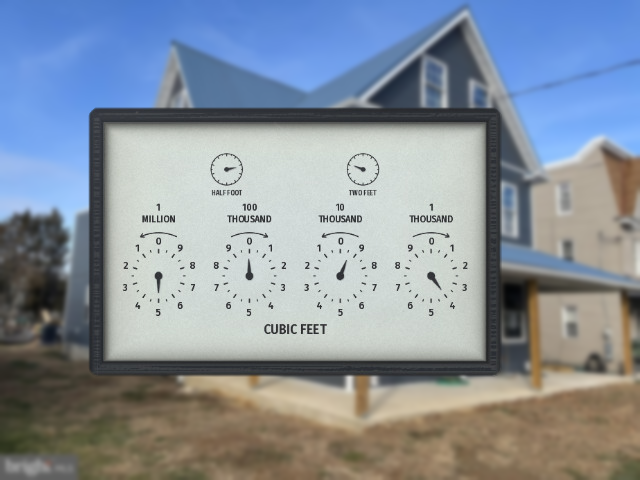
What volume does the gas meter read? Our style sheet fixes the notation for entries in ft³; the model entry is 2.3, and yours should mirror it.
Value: 499400
